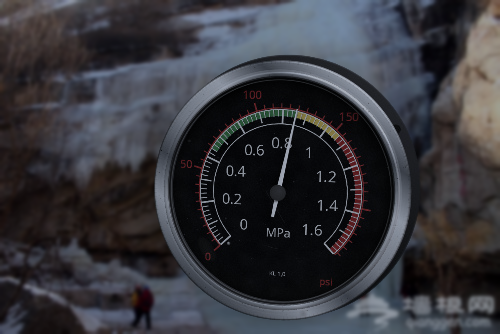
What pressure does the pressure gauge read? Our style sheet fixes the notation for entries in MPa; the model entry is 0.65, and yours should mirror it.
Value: 0.86
